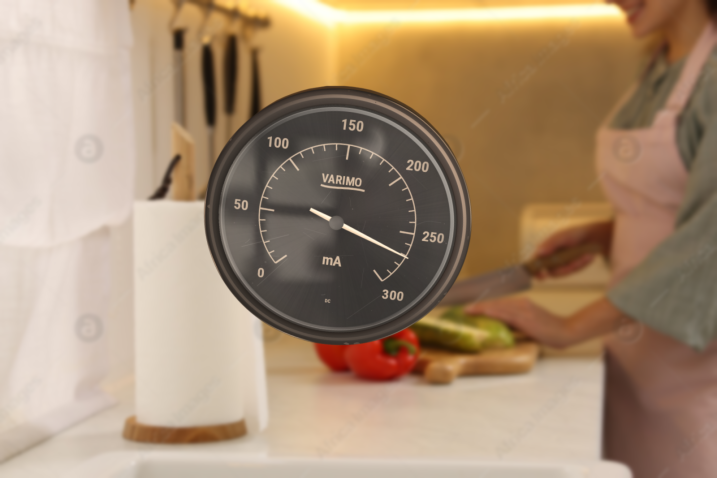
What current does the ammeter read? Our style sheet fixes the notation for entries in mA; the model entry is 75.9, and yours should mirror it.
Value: 270
